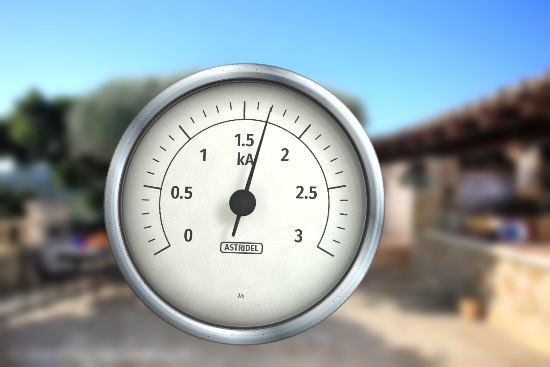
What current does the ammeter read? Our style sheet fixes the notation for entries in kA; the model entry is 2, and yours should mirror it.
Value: 1.7
